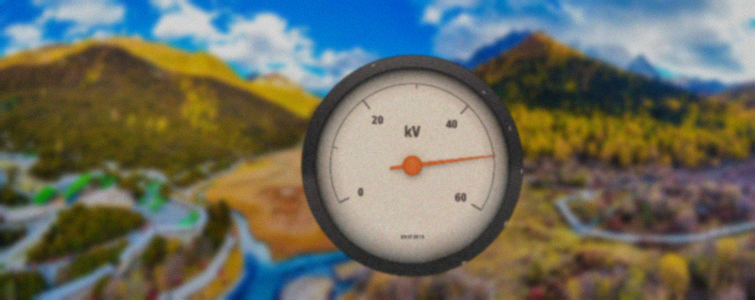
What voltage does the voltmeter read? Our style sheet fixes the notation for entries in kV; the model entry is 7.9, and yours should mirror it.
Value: 50
